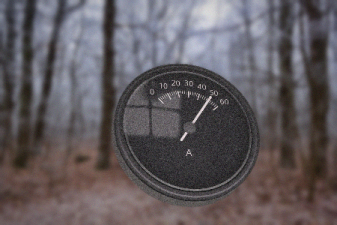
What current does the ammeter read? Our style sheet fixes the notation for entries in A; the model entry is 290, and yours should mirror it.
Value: 50
